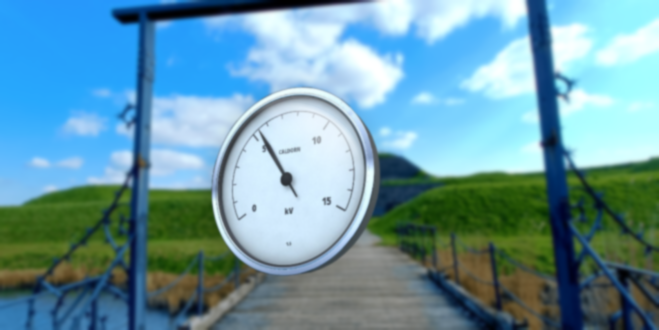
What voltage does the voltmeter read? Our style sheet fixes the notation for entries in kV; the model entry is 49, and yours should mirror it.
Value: 5.5
